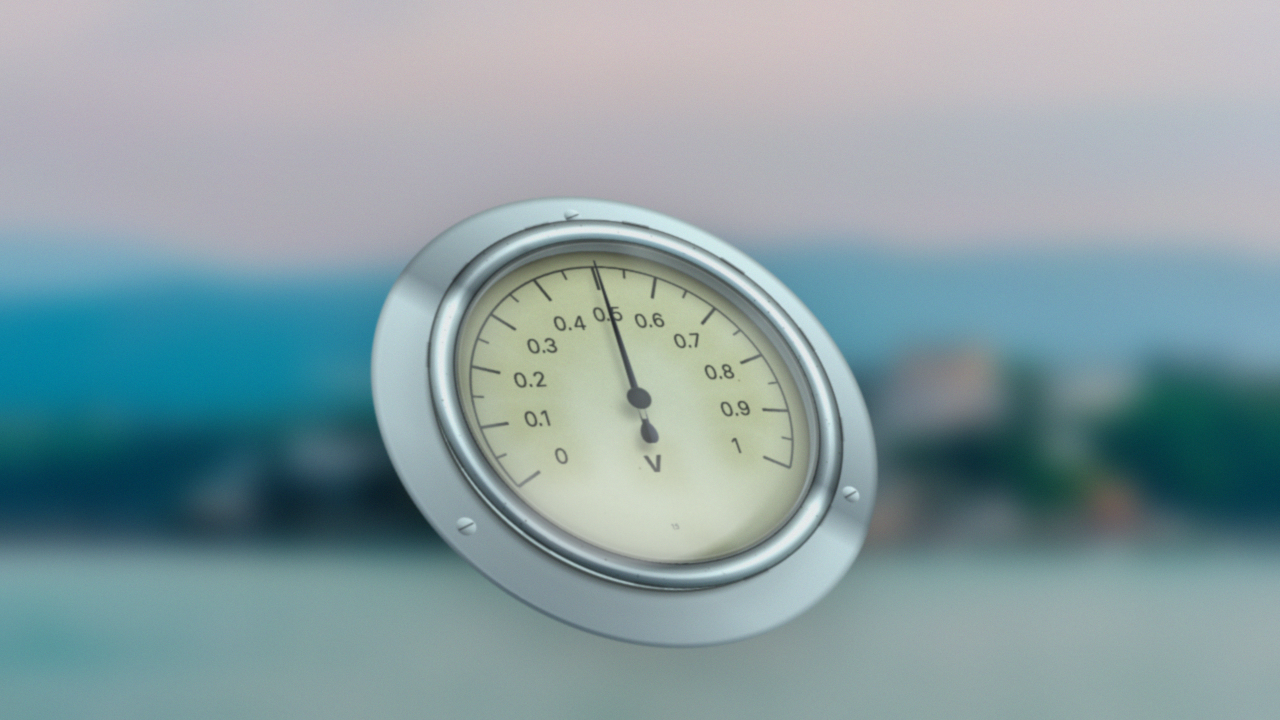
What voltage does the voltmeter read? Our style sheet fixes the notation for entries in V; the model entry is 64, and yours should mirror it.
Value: 0.5
